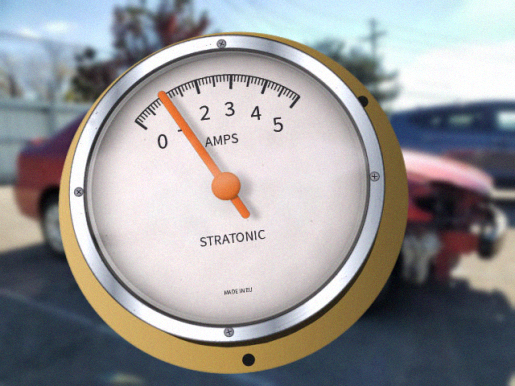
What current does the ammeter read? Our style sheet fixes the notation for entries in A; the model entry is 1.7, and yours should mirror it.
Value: 1
